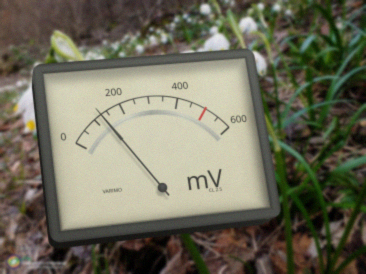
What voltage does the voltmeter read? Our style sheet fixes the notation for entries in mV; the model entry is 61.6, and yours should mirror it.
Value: 125
